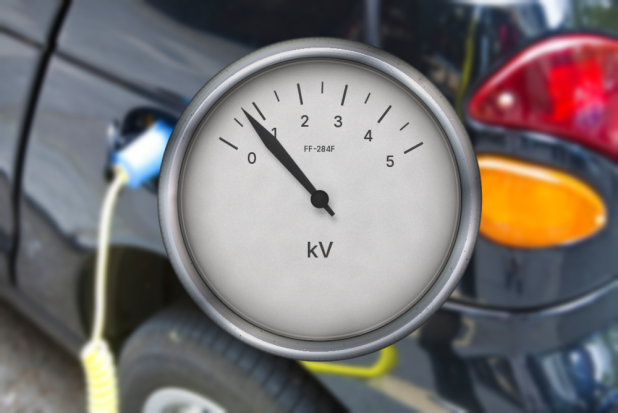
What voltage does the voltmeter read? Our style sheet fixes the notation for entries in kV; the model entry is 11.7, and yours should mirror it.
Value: 0.75
